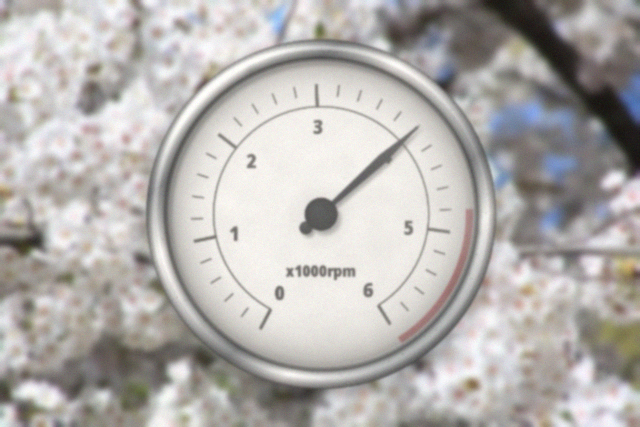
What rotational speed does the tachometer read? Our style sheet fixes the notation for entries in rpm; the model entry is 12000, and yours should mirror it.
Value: 4000
